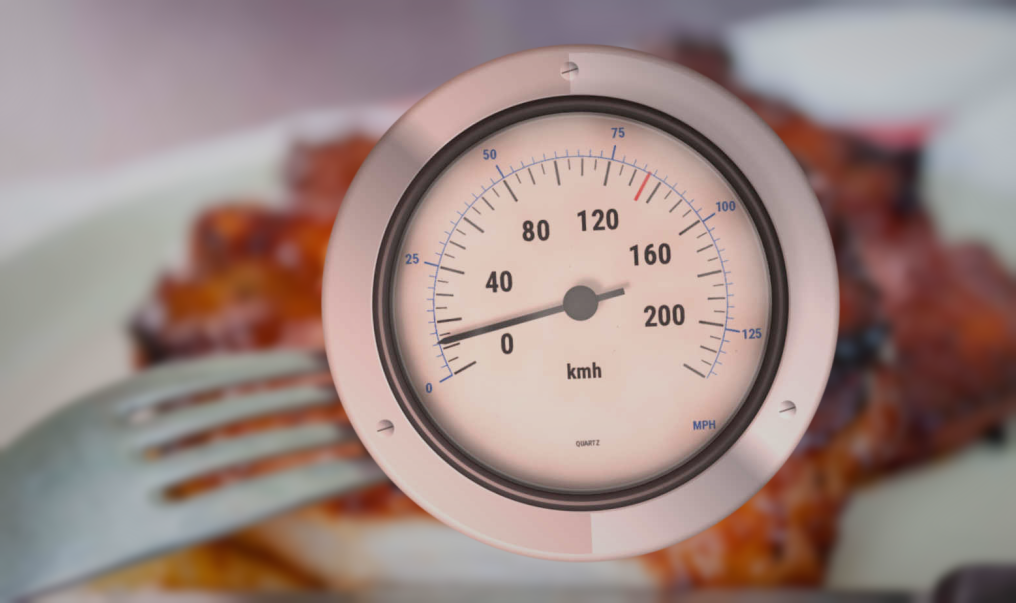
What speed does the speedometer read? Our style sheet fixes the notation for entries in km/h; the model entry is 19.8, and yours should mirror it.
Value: 12.5
